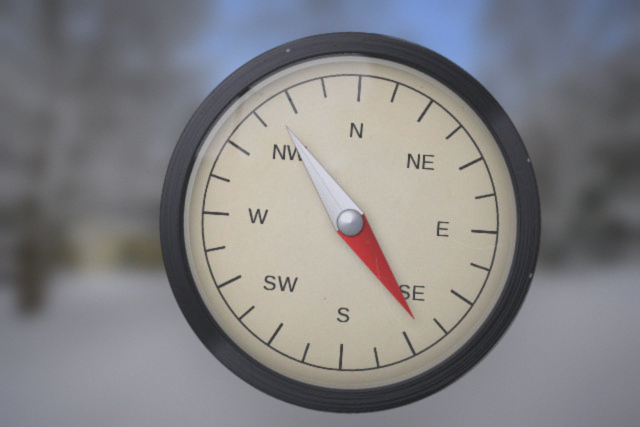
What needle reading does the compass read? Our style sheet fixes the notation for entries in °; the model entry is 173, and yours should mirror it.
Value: 142.5
